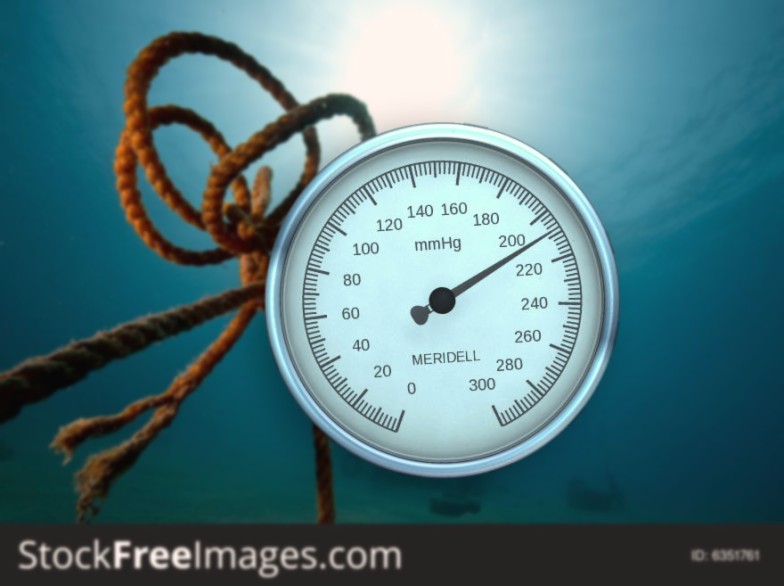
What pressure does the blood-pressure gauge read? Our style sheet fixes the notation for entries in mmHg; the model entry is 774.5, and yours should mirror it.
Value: 208
